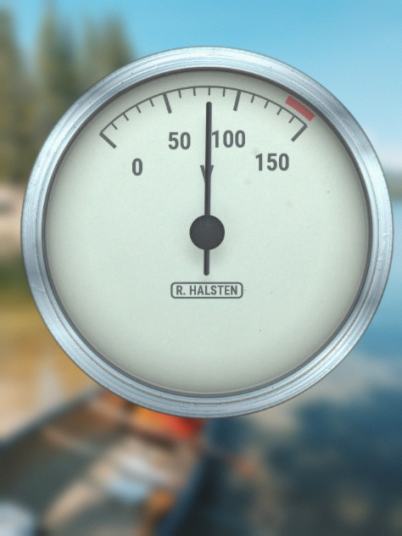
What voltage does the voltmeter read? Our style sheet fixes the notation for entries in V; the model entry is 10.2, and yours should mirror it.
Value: 80
